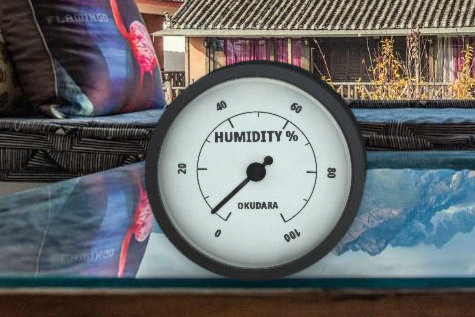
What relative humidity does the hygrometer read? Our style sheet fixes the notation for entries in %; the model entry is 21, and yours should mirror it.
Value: 5
